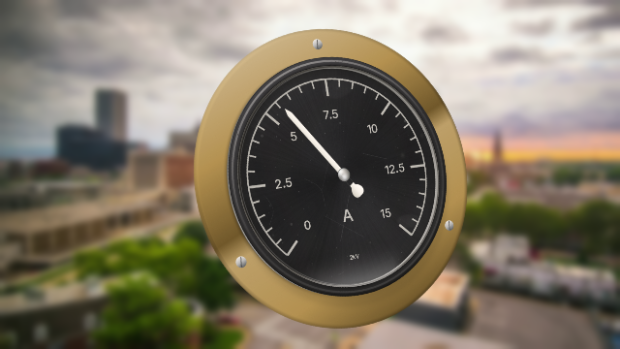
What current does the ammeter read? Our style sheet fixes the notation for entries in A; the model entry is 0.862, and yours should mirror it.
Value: 5.5
